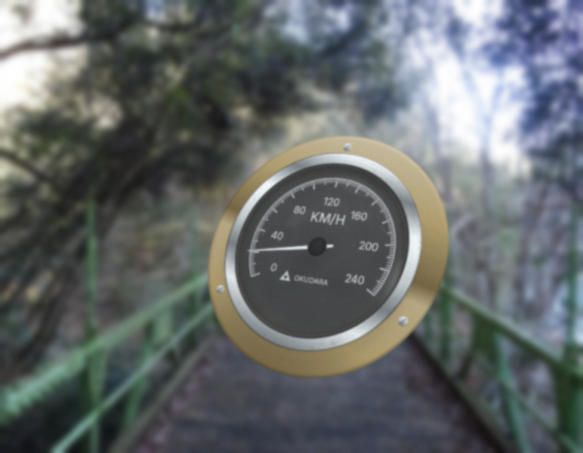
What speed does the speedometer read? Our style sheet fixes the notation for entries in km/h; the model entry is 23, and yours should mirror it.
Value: 20
